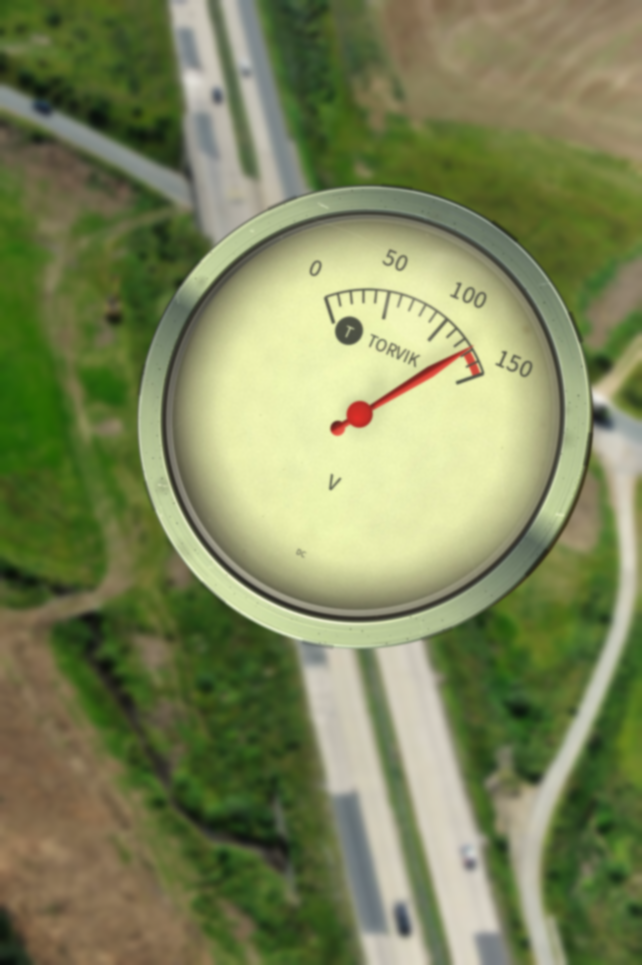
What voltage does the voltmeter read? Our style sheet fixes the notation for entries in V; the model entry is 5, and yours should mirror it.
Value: 130
